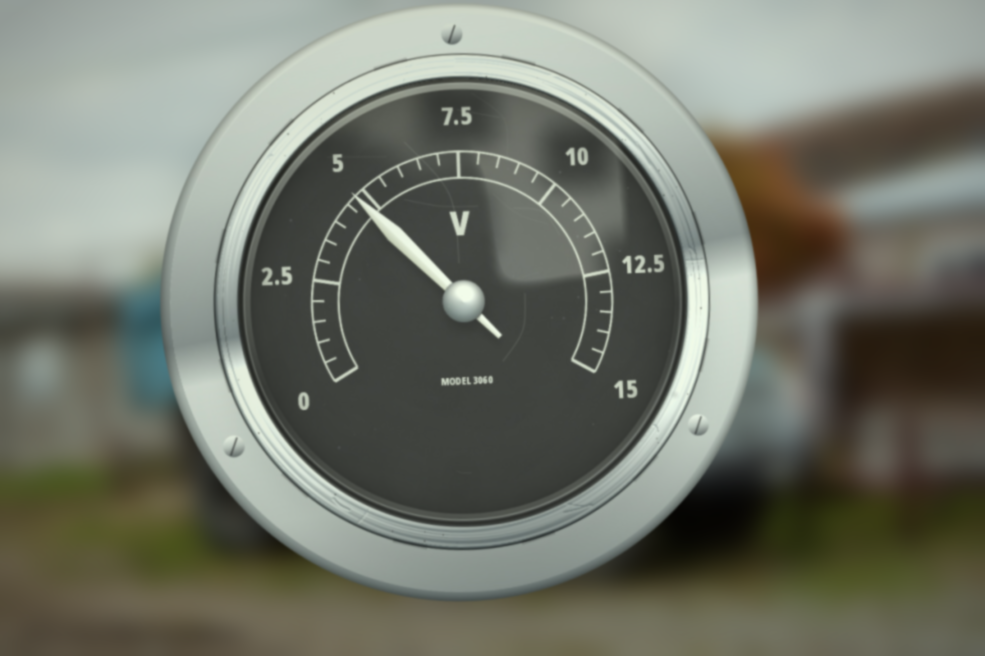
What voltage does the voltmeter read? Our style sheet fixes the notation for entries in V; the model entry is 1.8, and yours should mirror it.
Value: 4.75
